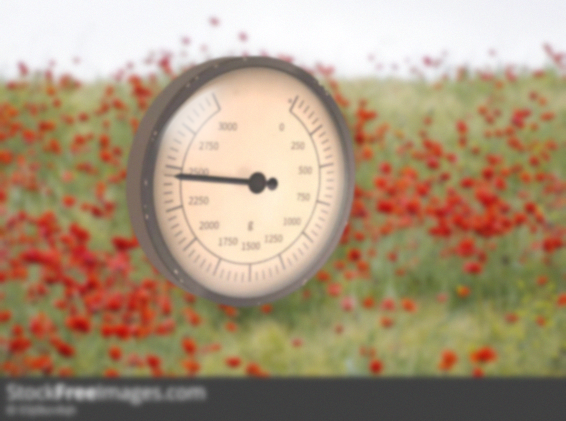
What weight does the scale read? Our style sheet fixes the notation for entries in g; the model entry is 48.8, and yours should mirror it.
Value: 2450
